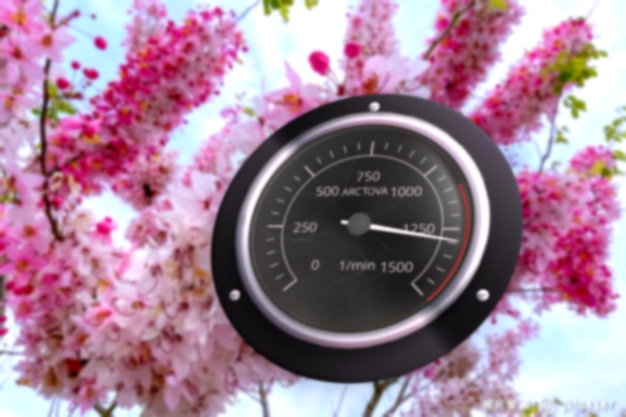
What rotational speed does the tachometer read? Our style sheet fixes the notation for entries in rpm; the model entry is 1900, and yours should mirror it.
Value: 1300
